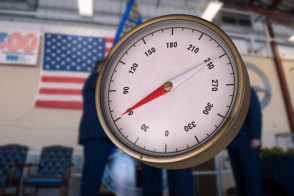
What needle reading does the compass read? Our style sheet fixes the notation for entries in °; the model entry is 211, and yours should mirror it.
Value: 60
